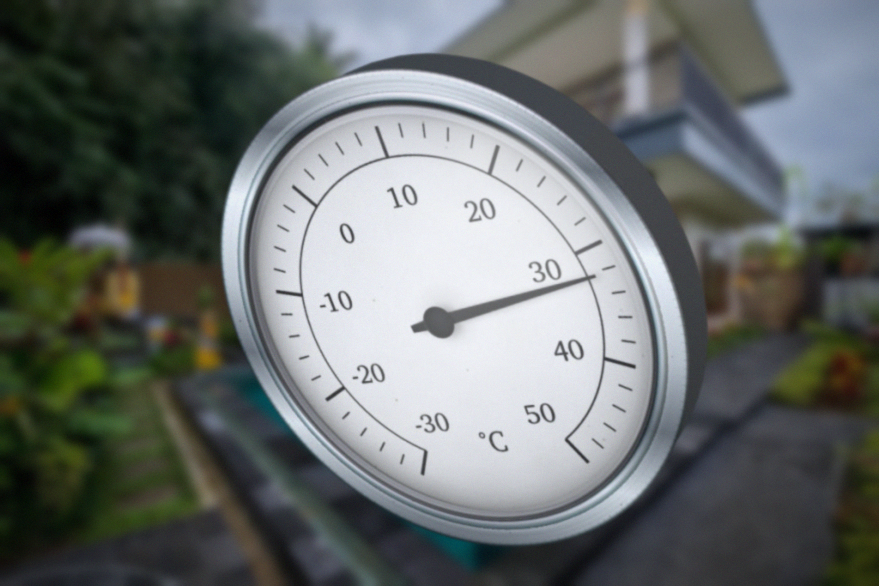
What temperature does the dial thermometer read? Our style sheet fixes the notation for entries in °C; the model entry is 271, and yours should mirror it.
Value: 32
